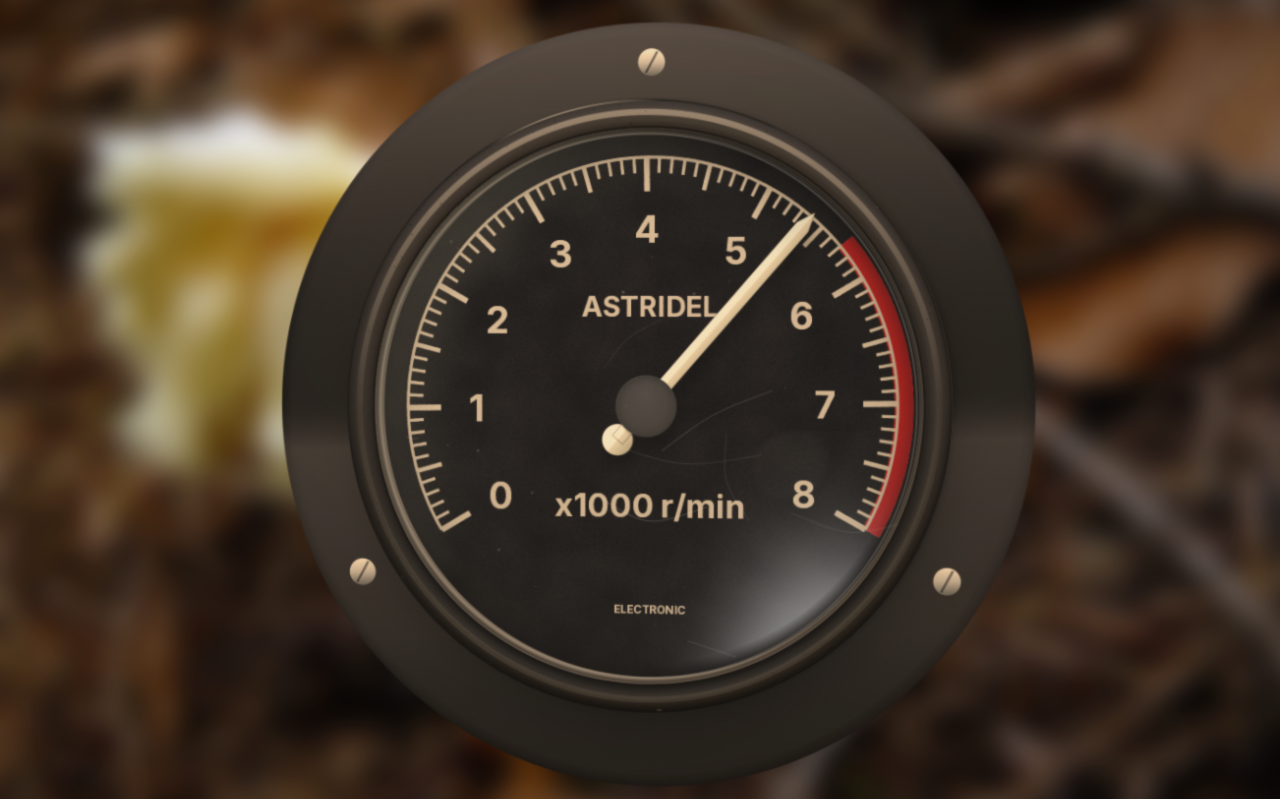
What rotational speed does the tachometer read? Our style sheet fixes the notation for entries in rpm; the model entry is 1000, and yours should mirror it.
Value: 5400
